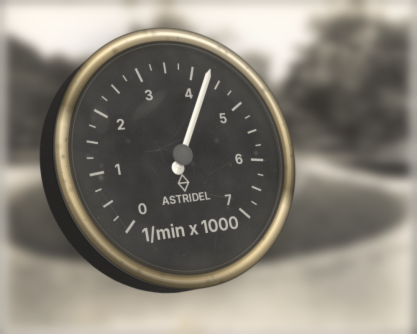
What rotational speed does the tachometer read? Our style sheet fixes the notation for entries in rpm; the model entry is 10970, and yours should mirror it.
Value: 4250
